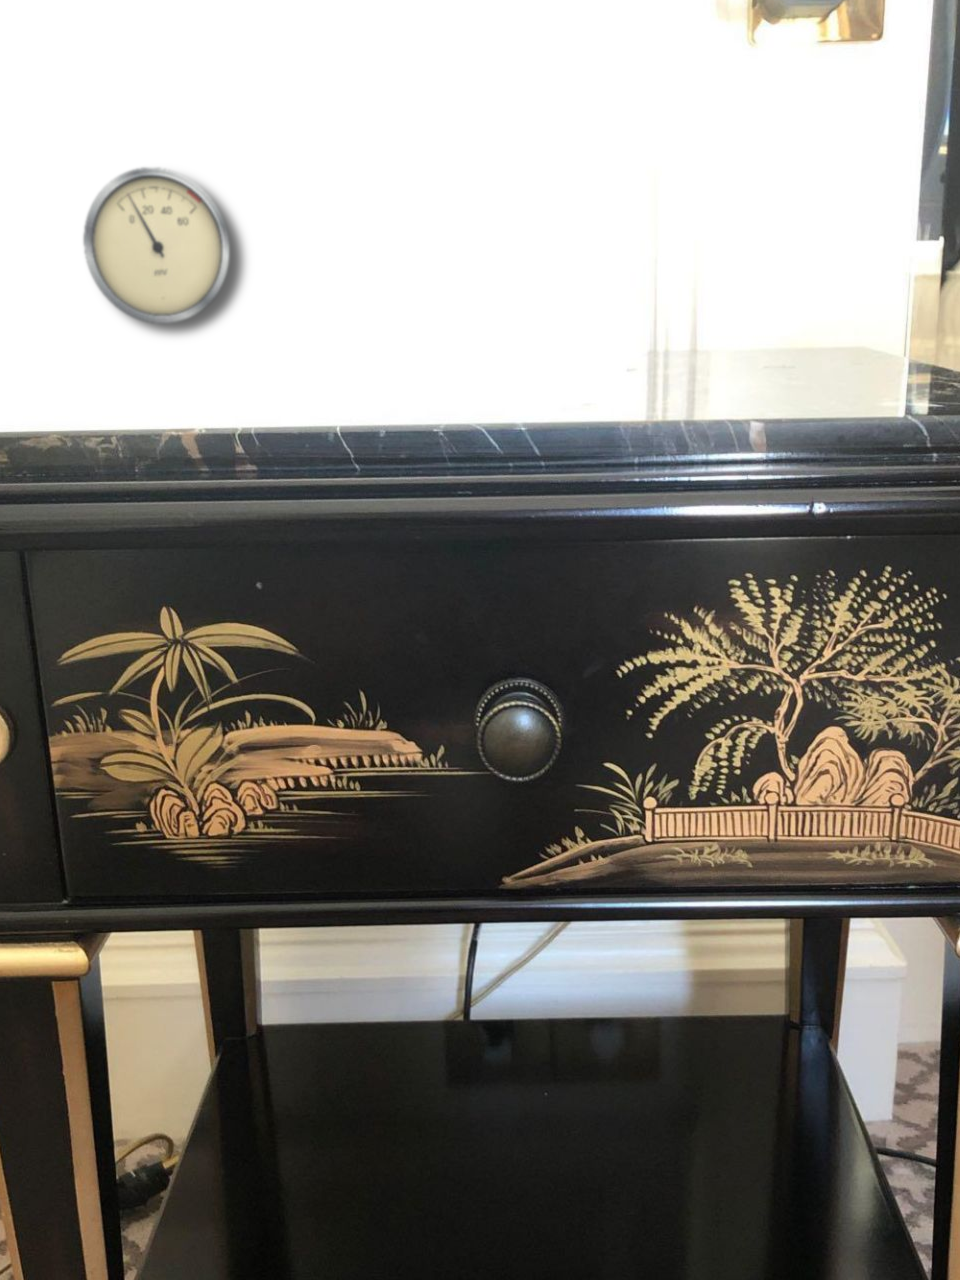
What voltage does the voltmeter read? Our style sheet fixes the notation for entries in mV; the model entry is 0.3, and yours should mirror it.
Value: 10
